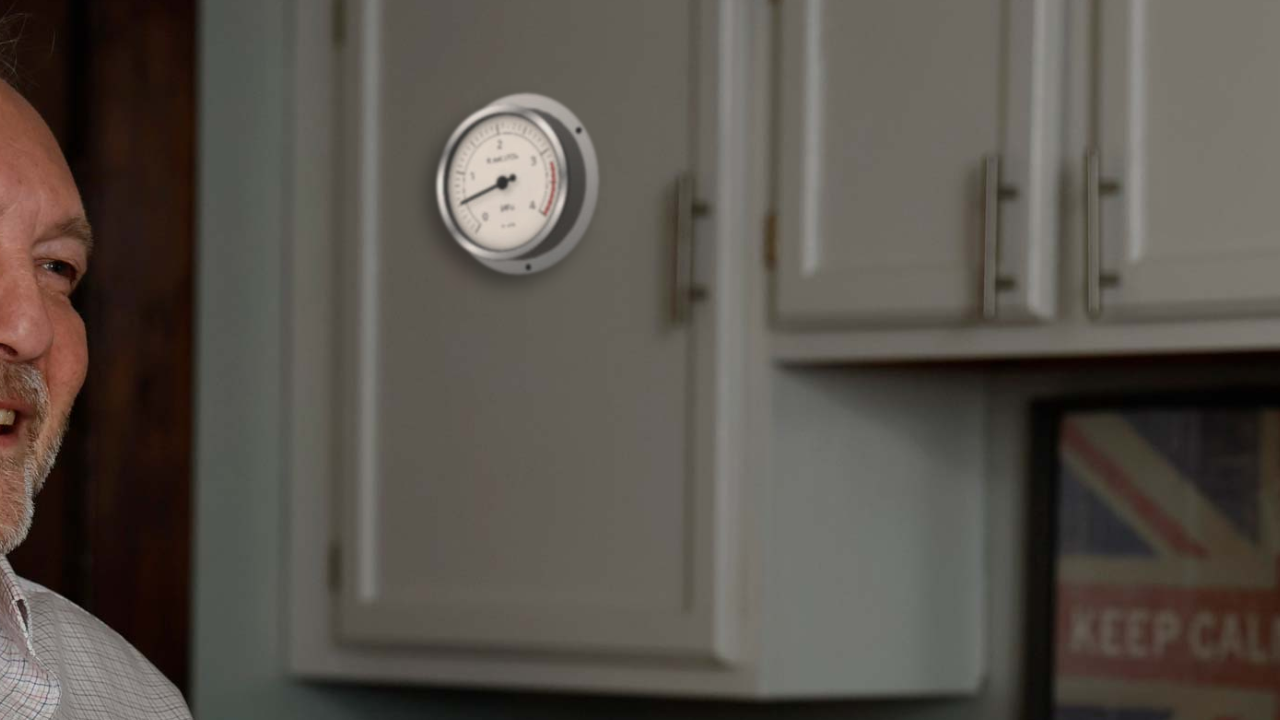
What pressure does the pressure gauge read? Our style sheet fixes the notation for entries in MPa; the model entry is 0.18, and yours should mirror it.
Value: 0.5
